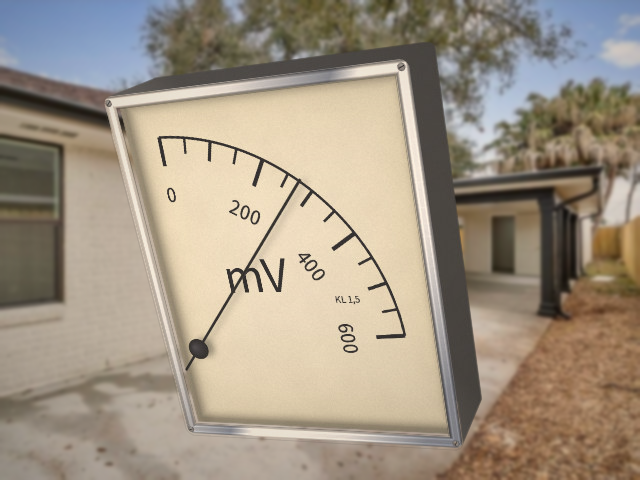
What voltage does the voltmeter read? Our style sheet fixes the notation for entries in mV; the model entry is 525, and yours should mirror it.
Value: 275
